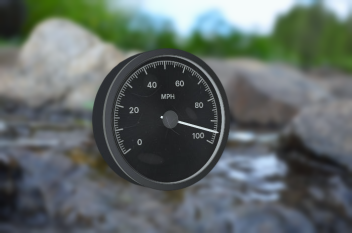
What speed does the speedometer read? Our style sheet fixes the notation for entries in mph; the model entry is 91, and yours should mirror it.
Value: 95
